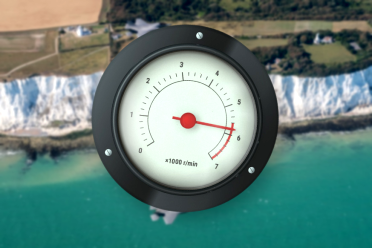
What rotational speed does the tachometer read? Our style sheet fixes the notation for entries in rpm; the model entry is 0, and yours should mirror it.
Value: 5800
